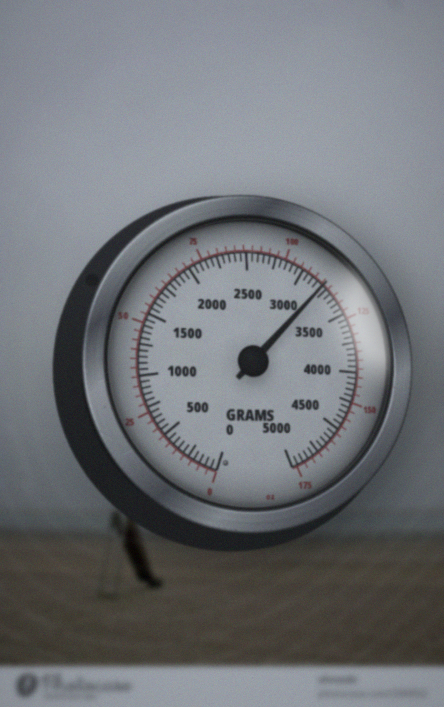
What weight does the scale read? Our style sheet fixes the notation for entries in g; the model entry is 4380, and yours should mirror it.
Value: 3200
